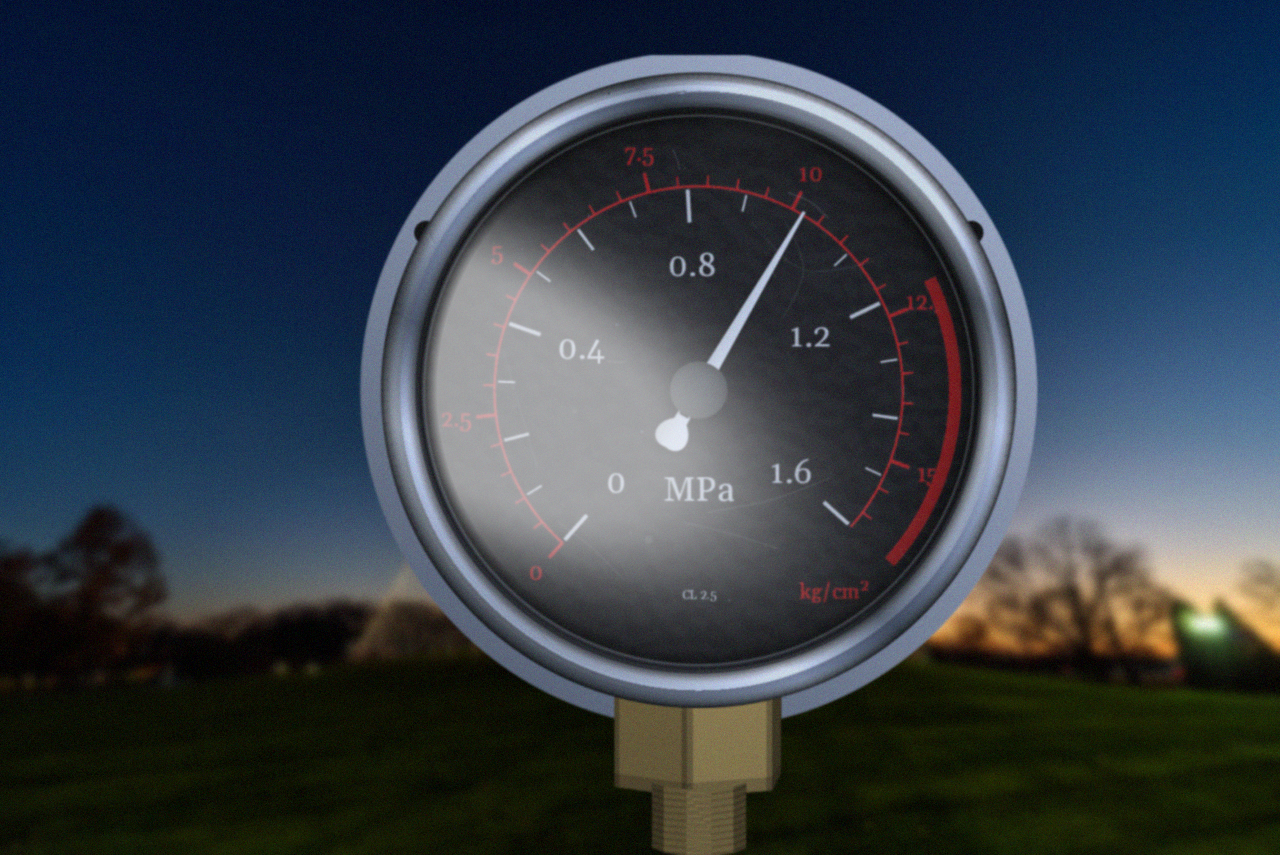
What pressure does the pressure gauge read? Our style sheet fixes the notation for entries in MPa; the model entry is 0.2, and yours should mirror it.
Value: 1
